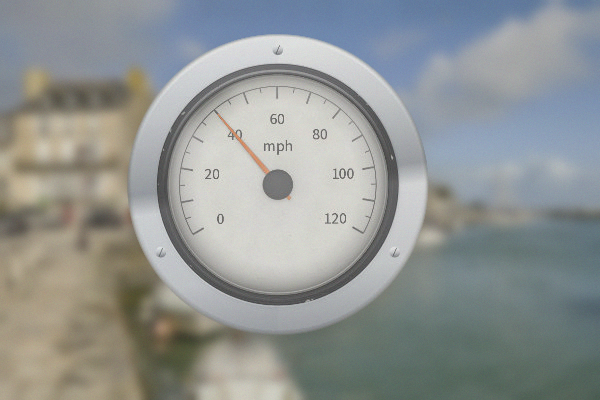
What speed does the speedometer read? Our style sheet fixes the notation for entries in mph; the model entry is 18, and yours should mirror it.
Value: 40
